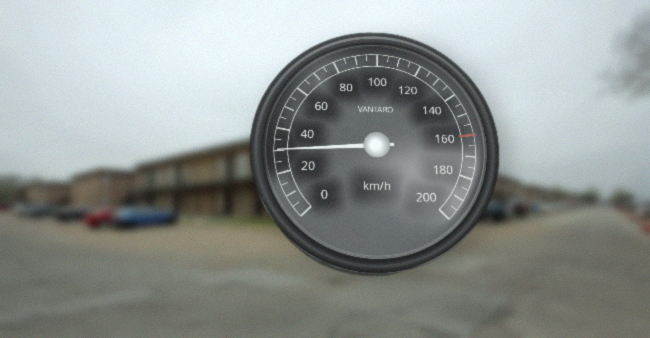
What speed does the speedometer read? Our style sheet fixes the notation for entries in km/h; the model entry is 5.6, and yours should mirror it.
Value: 30
